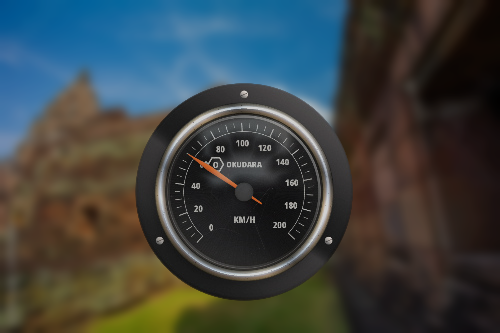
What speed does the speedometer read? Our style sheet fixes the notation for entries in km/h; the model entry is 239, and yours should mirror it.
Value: 60
